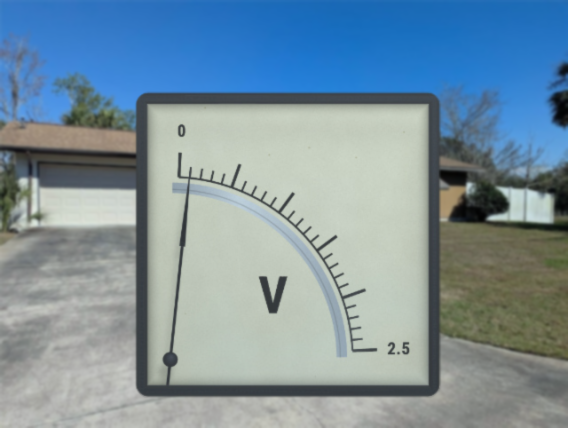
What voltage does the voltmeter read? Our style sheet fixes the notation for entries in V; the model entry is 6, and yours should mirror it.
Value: 0.1
